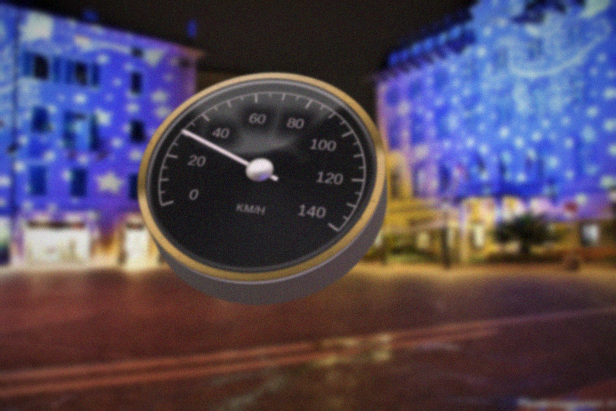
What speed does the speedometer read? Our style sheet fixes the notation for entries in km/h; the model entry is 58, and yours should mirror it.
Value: 30
